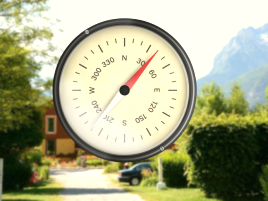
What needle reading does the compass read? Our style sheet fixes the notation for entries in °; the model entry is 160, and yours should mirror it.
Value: 40
